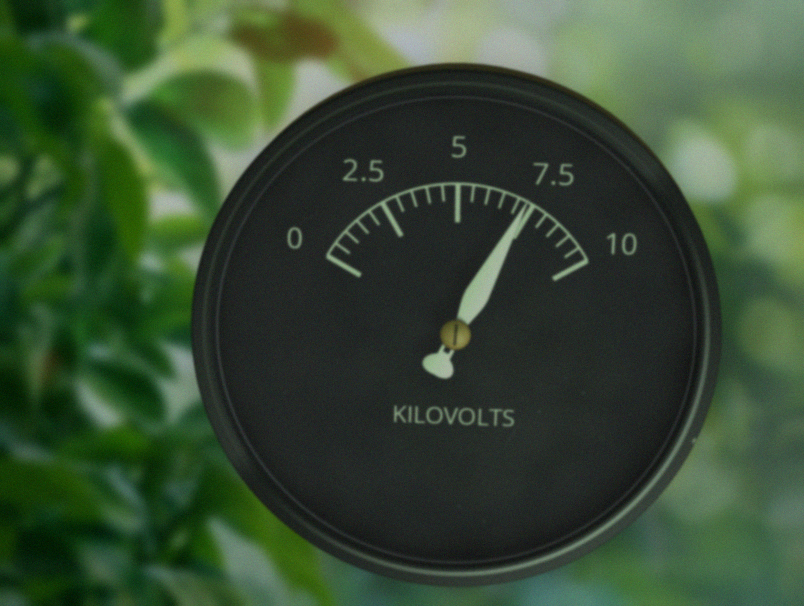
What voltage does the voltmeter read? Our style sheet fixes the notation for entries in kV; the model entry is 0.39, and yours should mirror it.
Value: 7.25
